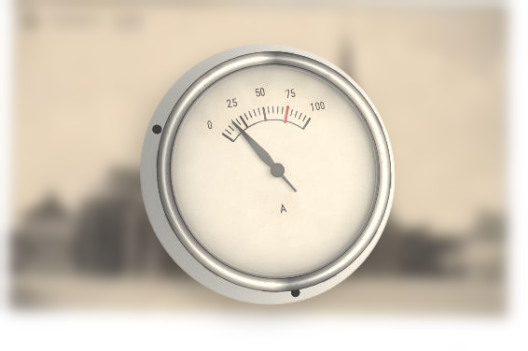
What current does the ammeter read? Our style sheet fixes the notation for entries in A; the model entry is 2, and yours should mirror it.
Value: 15
